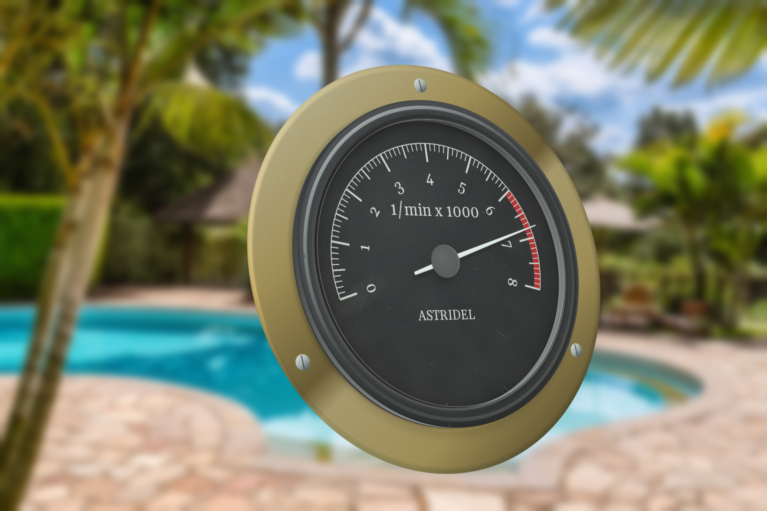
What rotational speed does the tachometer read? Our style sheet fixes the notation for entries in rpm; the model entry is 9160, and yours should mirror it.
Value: 6800
